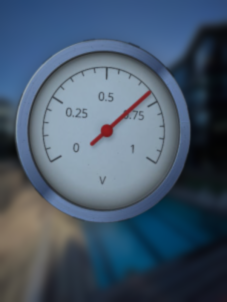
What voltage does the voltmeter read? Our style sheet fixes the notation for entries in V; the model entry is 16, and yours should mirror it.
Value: 0.7
